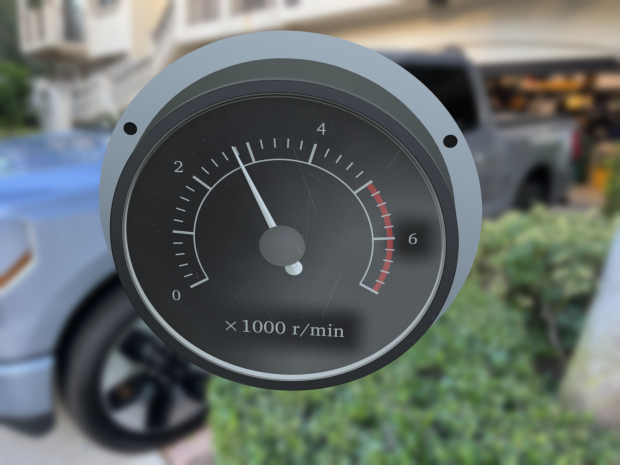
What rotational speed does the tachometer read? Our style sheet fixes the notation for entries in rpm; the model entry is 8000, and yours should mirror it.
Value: 2800
